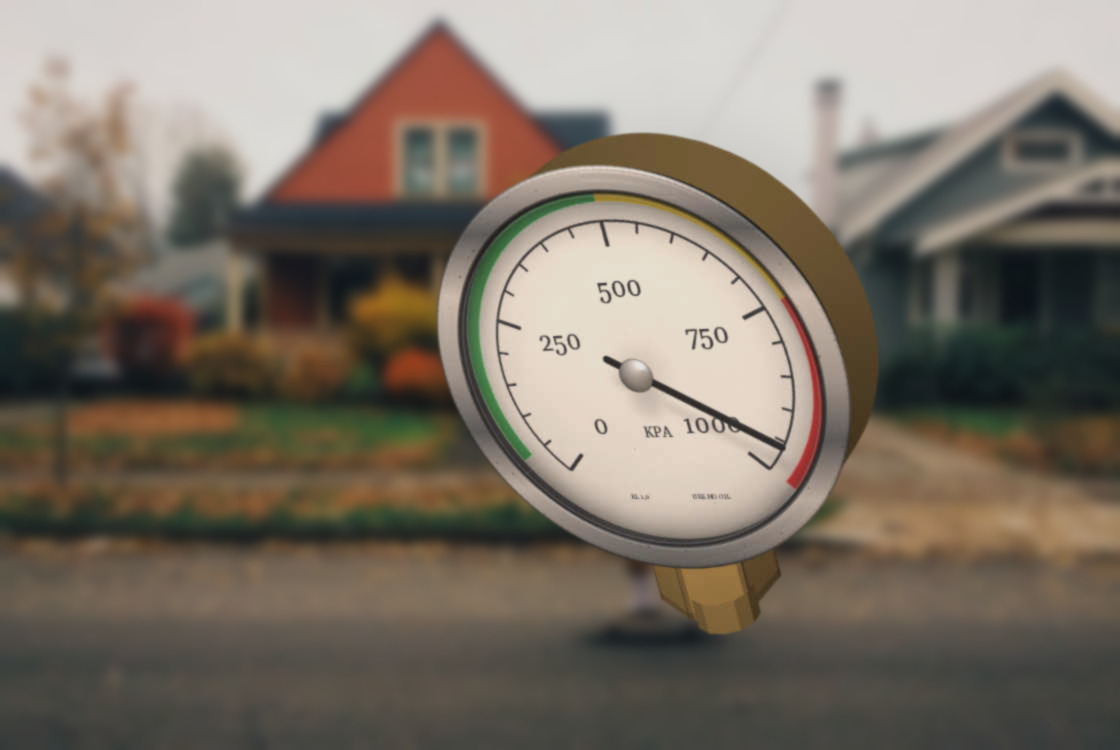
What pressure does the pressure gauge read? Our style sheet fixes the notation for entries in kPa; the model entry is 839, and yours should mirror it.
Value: 950
